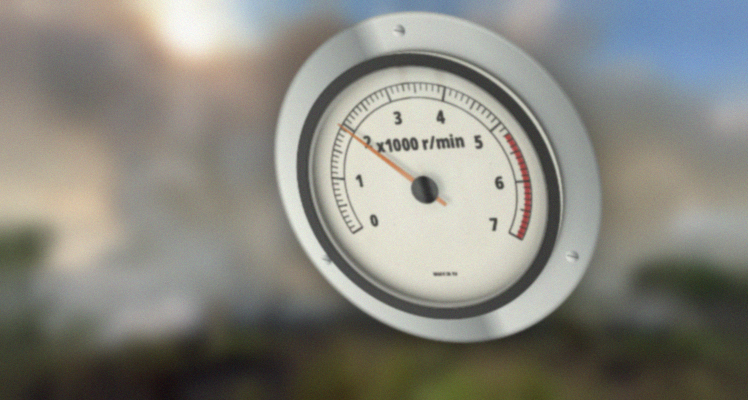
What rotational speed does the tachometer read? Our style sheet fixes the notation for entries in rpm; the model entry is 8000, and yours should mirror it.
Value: 2000
